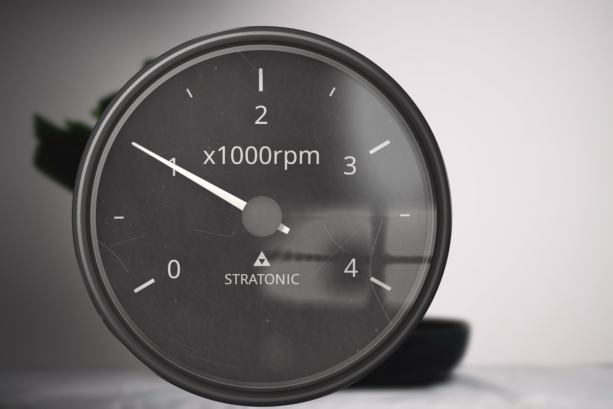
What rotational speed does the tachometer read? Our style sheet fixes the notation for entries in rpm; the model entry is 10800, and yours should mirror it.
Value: 1000
